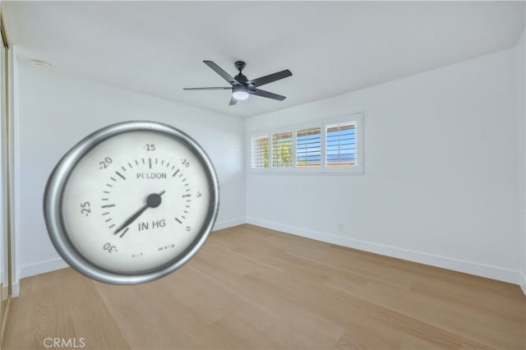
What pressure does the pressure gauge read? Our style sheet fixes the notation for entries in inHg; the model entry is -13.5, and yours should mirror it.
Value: -29
